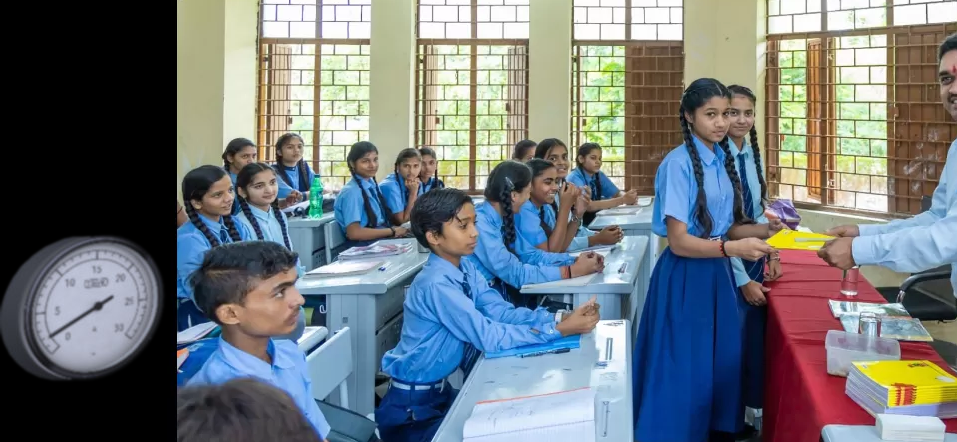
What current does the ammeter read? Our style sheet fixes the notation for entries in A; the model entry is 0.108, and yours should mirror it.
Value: 2
